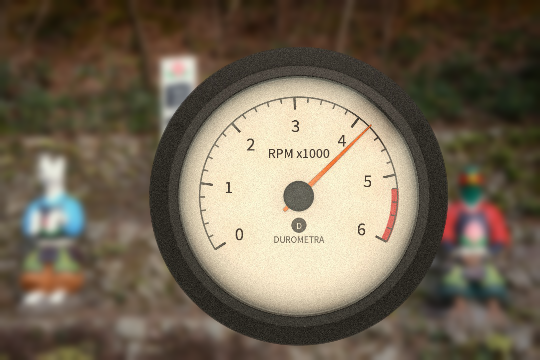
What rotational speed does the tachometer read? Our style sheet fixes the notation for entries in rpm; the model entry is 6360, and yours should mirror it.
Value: 4200
